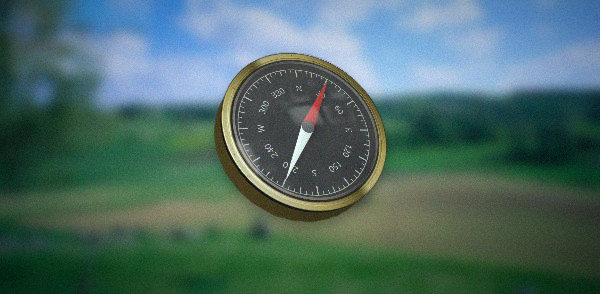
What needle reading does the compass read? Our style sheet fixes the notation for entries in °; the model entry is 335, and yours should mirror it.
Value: 30
